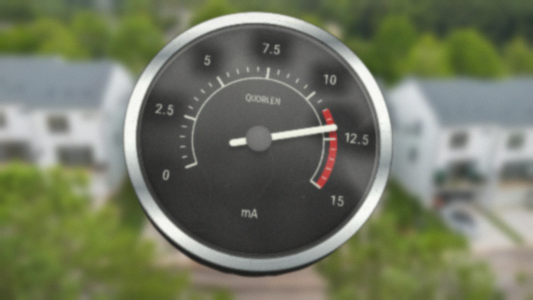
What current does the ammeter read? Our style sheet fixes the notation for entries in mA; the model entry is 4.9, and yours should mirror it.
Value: 12
